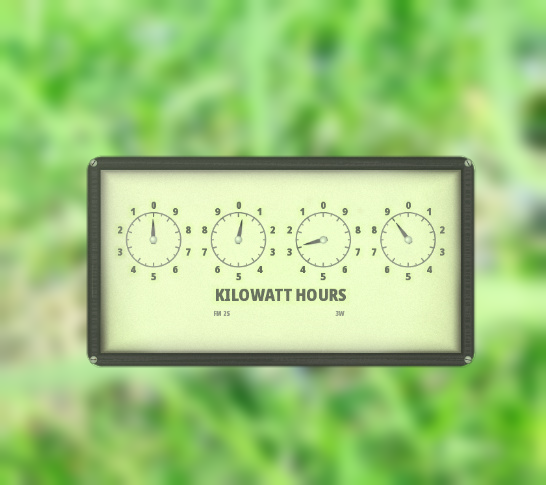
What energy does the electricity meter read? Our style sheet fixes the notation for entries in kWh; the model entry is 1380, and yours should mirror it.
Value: 29
